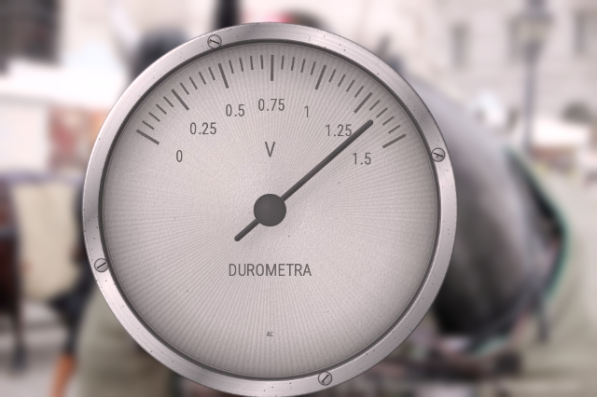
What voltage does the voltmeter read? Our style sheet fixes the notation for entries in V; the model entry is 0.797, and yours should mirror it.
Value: 1.35
